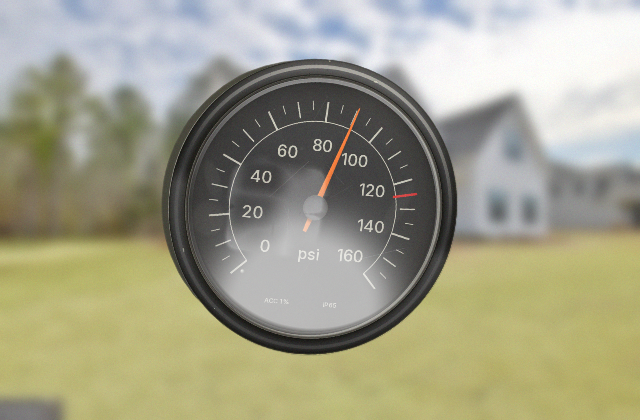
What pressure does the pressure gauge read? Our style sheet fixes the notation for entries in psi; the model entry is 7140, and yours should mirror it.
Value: 90
